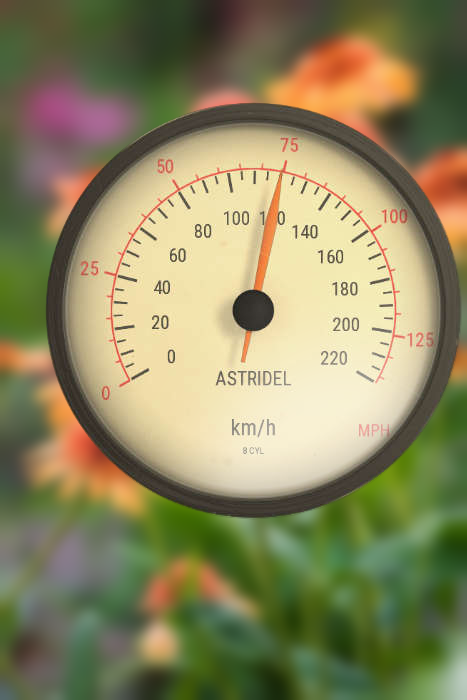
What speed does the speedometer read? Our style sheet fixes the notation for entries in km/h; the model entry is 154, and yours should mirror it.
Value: 120
